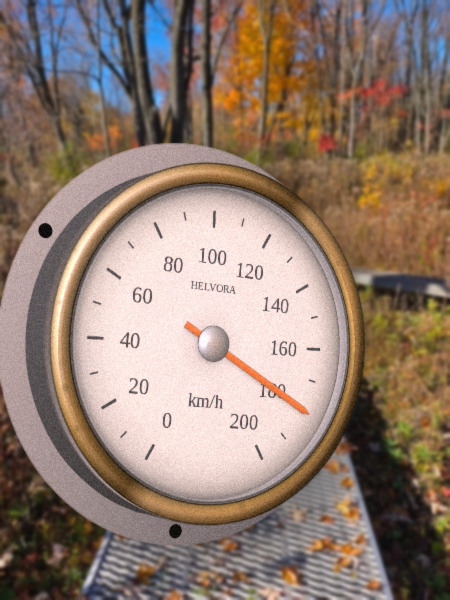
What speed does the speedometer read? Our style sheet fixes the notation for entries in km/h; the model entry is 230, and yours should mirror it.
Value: 180
